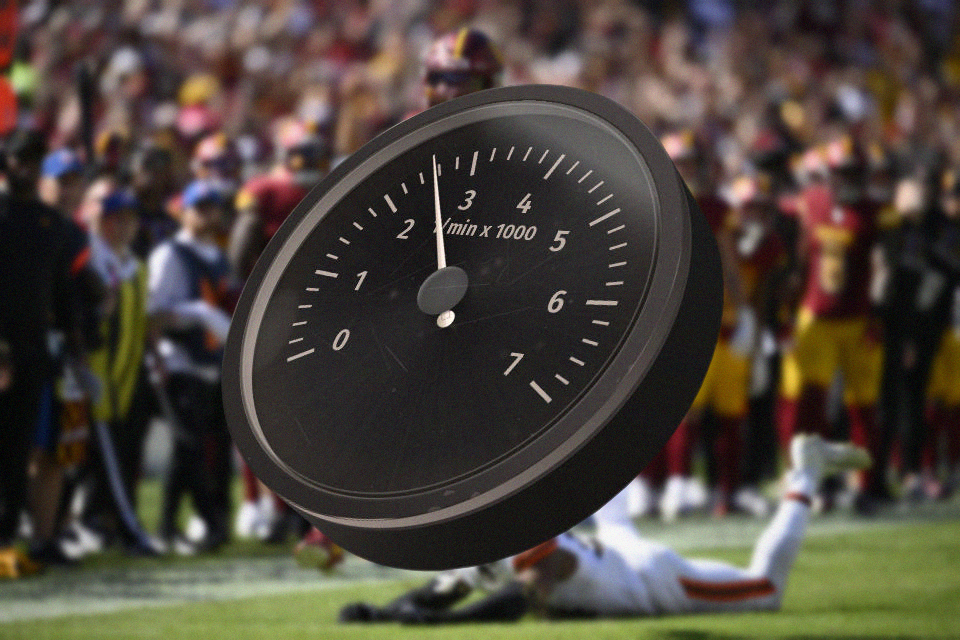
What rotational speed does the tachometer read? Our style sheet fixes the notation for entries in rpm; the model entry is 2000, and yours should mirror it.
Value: 2600
